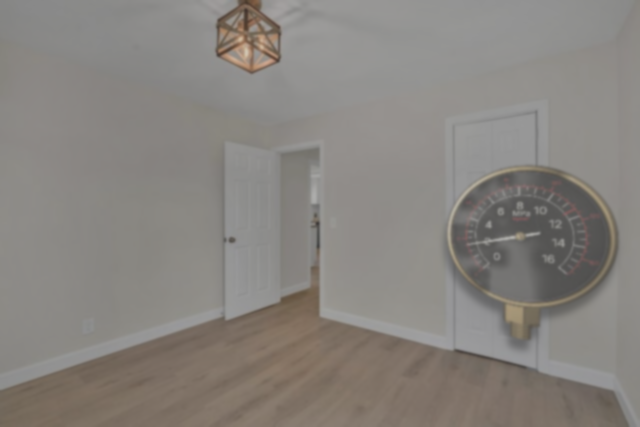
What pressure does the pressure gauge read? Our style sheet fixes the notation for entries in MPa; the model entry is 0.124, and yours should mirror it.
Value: 2
